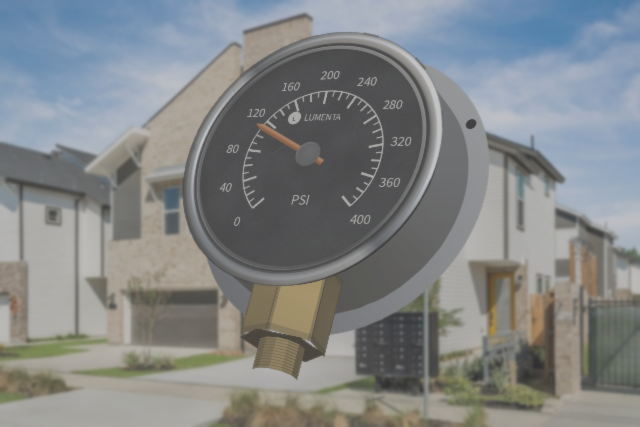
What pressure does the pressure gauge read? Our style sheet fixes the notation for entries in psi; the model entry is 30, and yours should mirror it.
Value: 110
